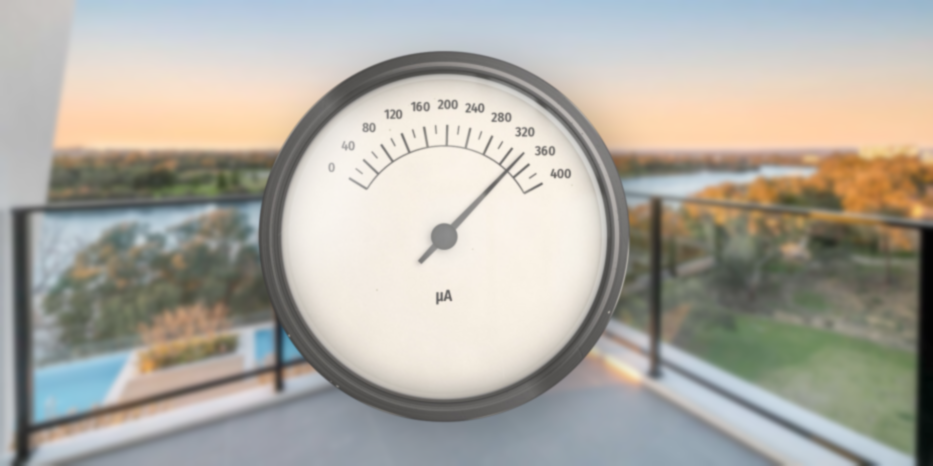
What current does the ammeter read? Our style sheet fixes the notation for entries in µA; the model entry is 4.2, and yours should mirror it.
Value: 340
